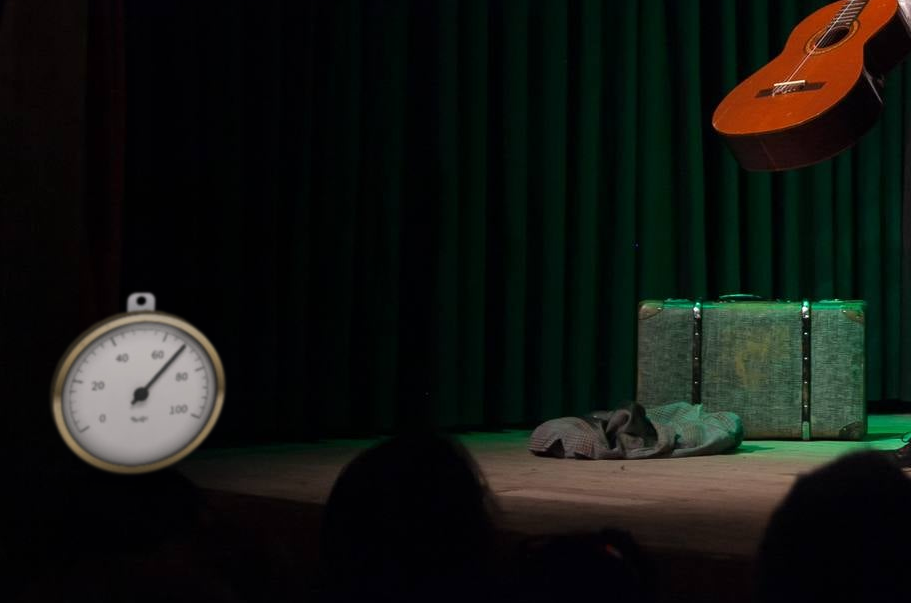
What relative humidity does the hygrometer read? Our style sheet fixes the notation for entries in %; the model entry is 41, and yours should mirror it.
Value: 68
